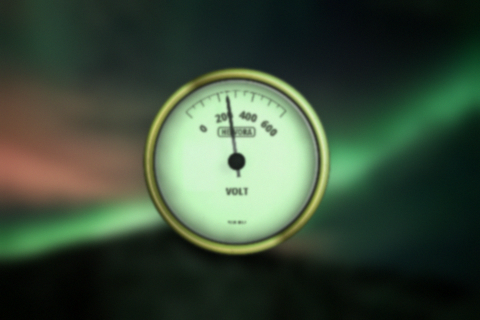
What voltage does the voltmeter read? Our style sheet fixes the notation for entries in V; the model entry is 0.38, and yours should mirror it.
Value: 250
